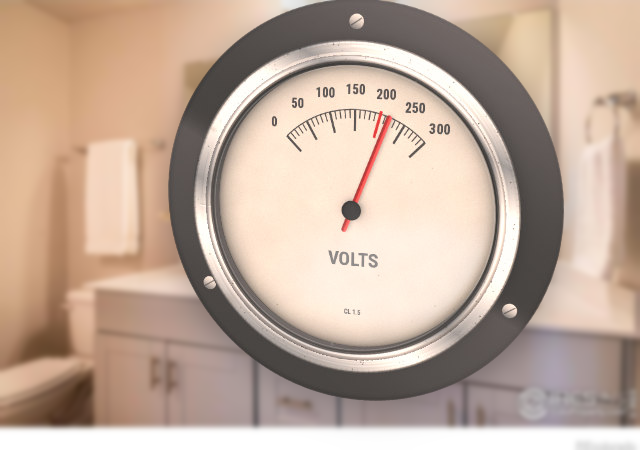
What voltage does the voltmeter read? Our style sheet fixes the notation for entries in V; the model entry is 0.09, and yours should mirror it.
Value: 220
